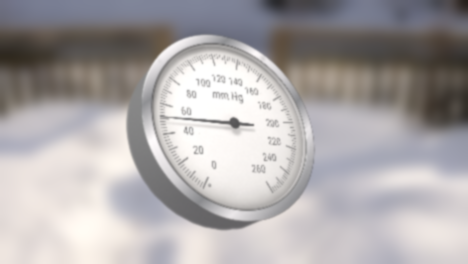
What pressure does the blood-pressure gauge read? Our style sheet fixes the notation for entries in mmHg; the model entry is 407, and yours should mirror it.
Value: 50
